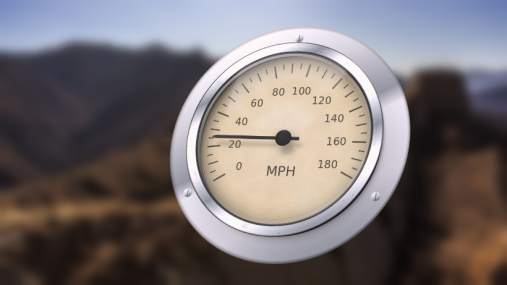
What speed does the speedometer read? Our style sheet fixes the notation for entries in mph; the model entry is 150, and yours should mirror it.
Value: 25
